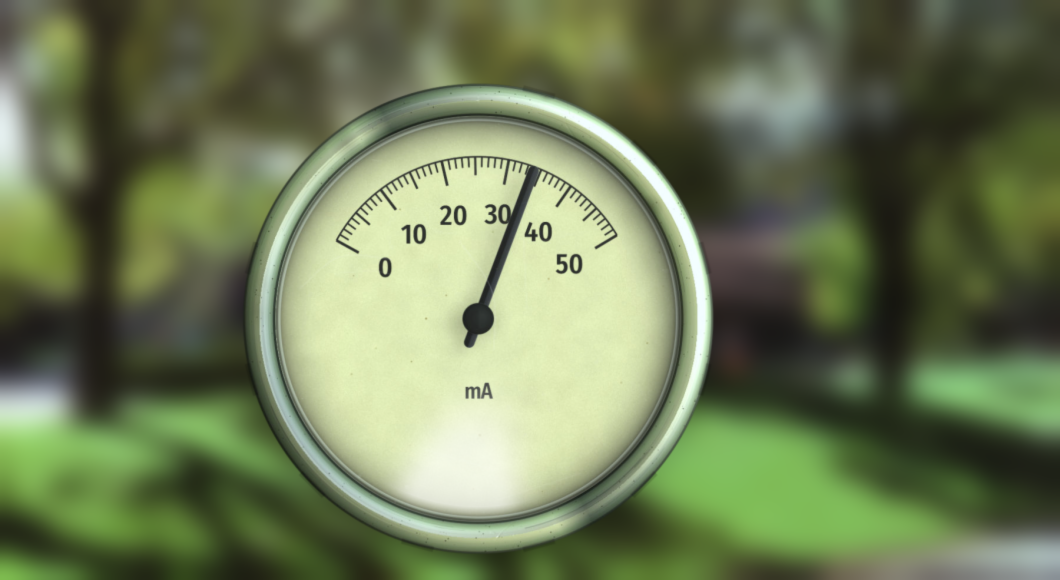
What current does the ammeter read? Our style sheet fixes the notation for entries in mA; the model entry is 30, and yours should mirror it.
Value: 34
